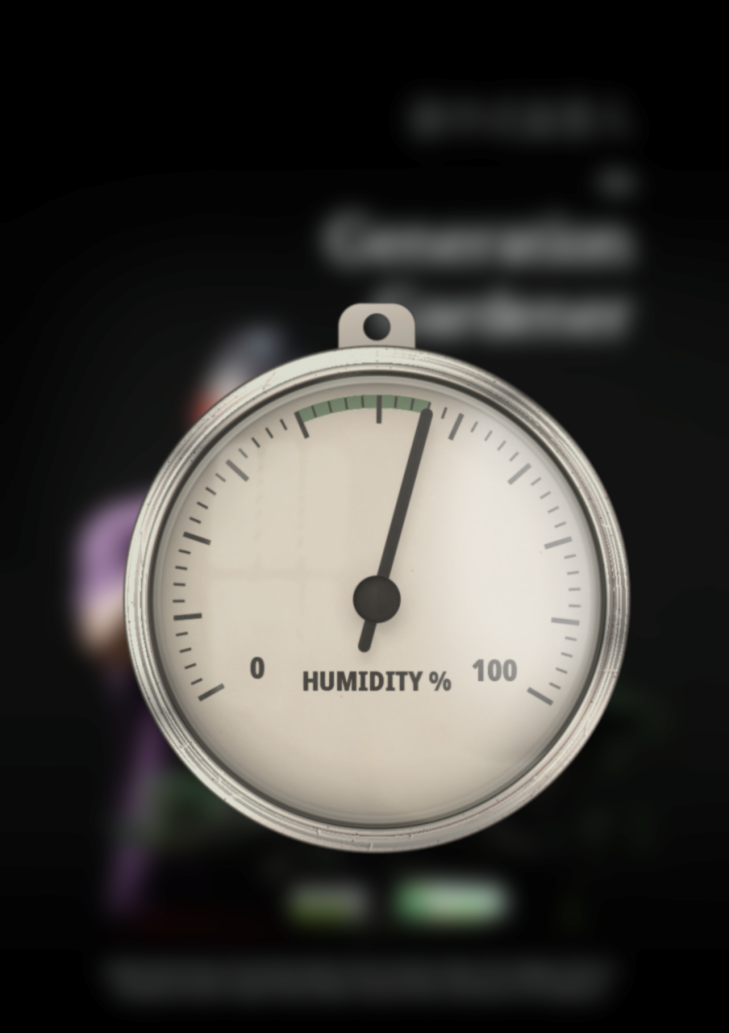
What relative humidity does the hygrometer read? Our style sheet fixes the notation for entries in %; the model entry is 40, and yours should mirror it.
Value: 56
